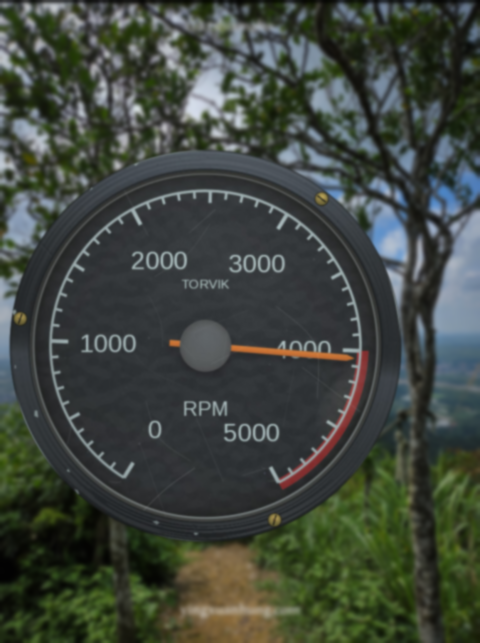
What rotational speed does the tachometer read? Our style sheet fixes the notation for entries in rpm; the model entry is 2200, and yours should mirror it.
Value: 4050
